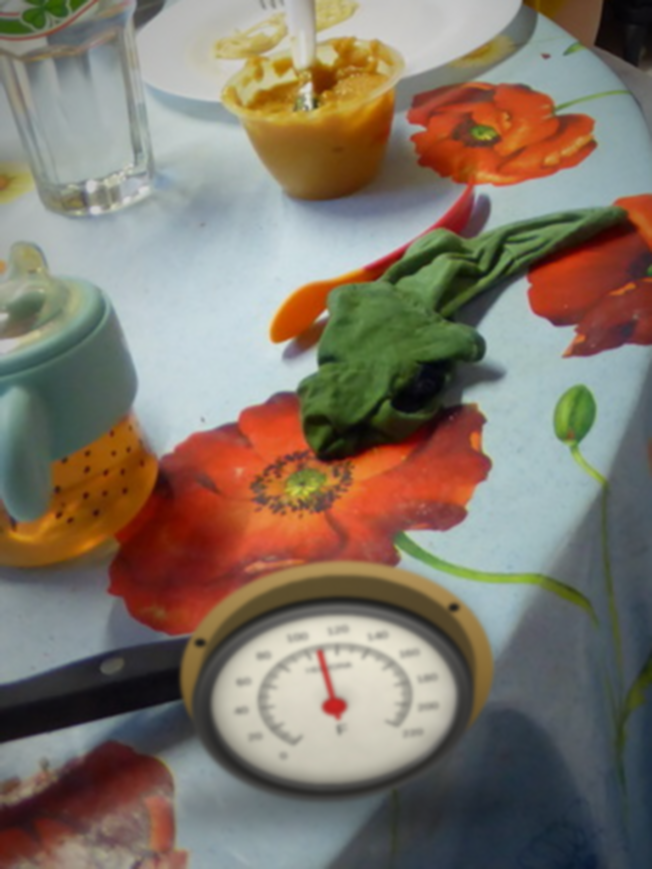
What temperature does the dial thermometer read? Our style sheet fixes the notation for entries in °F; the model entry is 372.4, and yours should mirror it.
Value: 110
